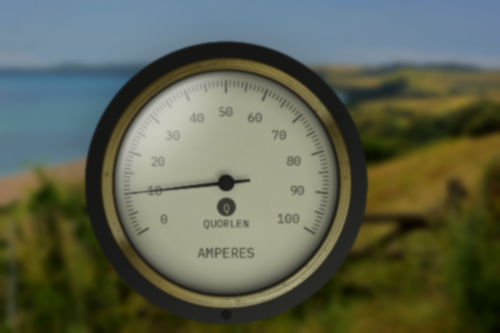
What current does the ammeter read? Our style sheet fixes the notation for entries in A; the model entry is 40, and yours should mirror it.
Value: 10
